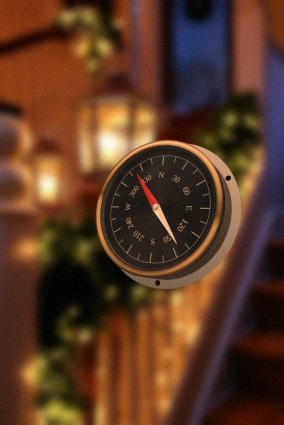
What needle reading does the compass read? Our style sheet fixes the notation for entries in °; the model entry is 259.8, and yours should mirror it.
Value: 322.5
